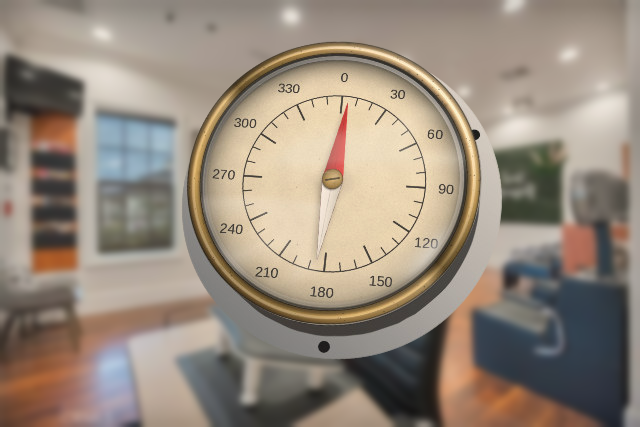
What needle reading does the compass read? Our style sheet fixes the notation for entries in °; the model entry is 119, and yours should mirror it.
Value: 5
